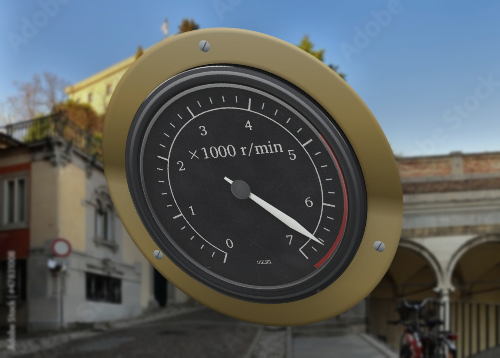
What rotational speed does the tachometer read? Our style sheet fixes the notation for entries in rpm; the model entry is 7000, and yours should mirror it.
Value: 6600
